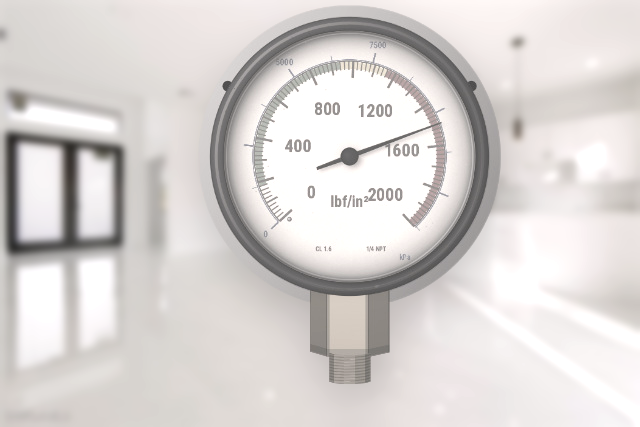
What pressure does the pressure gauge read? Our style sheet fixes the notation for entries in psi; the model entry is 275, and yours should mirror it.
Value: 1500
